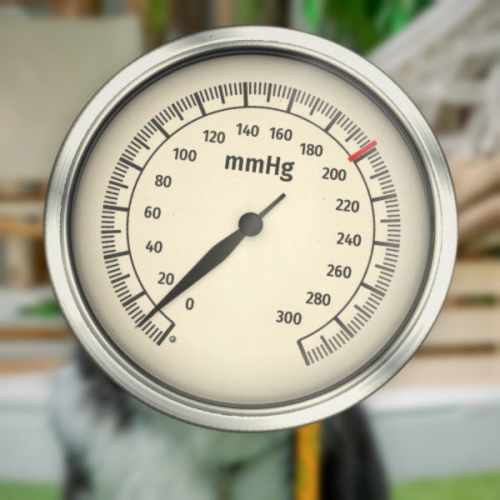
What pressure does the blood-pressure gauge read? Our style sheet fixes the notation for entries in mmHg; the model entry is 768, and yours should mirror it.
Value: 10
